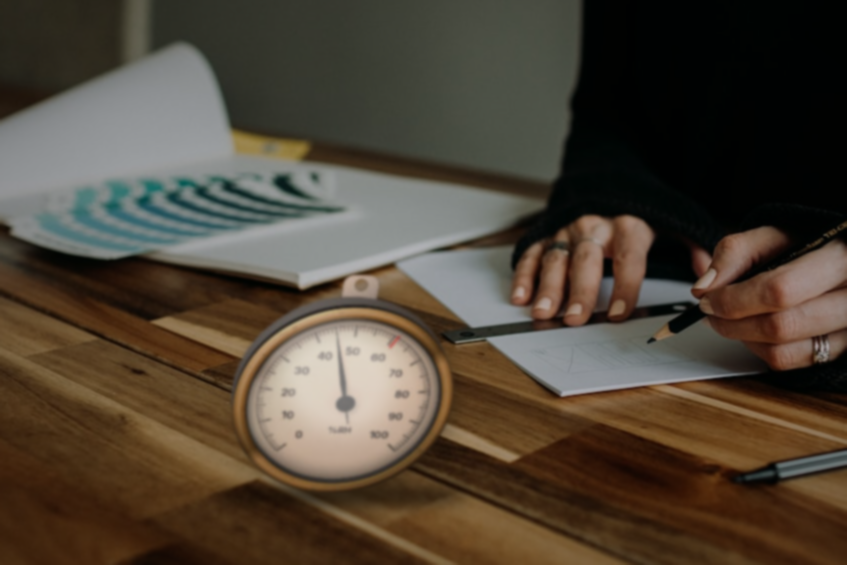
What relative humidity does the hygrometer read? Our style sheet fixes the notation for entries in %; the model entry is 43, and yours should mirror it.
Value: 45
